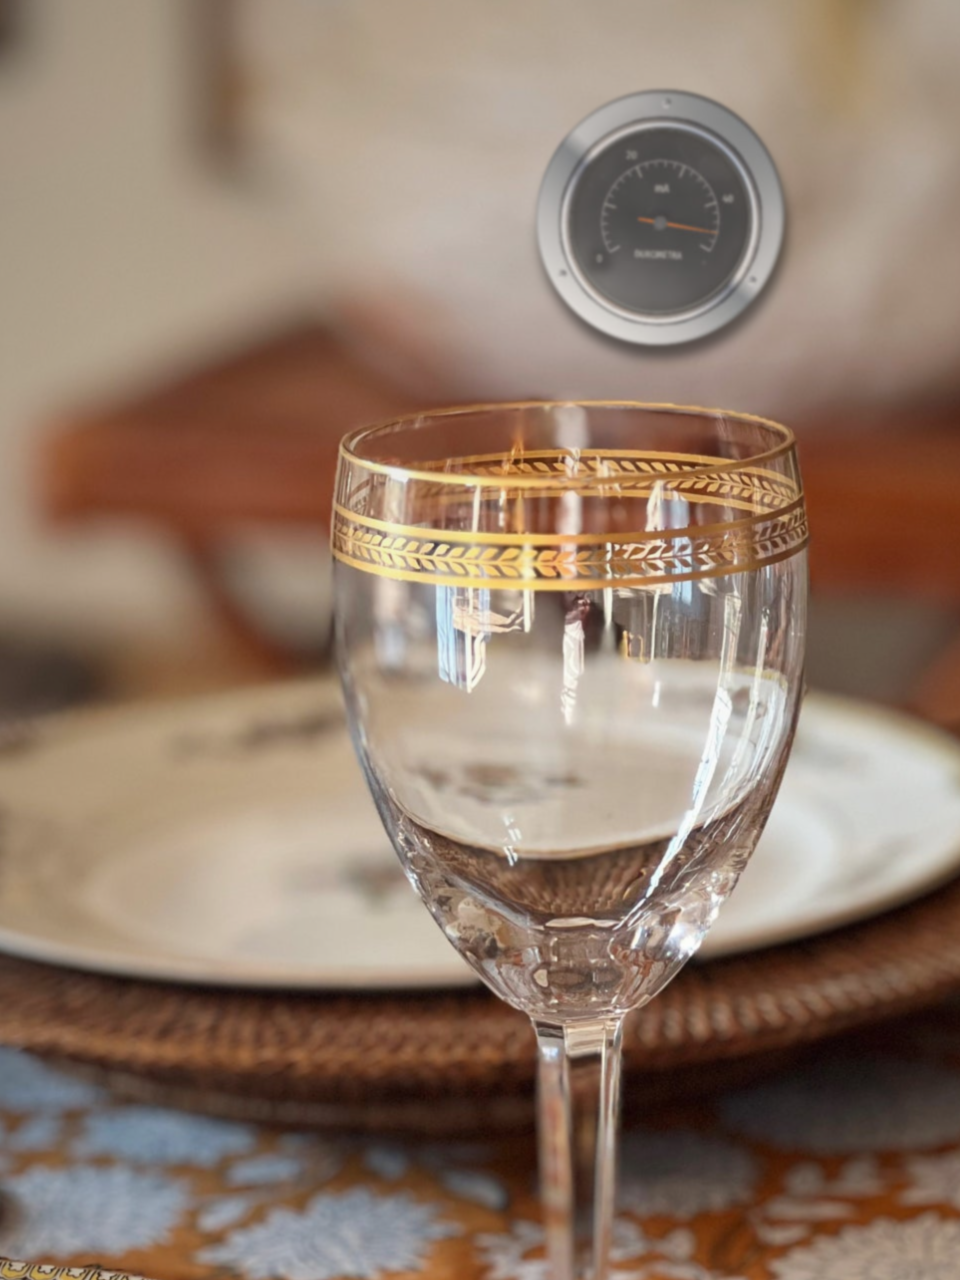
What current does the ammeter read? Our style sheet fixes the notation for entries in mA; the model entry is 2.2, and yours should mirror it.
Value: 46
